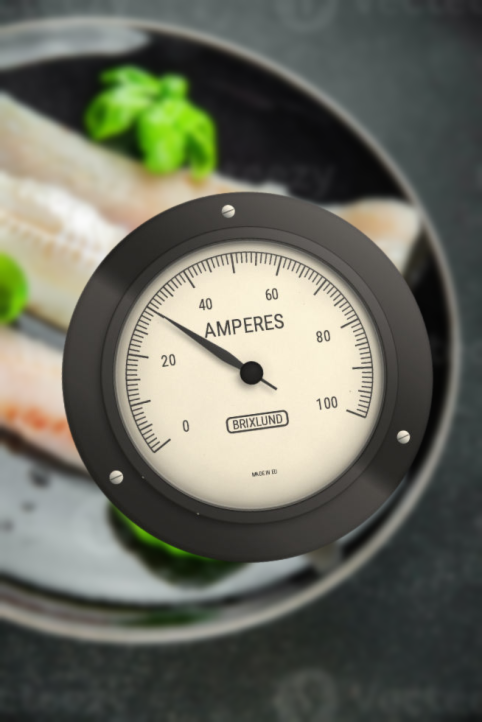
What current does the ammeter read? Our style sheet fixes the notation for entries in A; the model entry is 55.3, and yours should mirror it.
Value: 30
